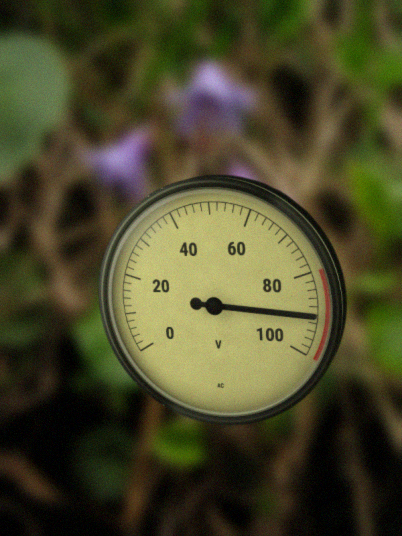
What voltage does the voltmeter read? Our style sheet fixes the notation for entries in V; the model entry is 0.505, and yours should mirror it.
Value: 90
